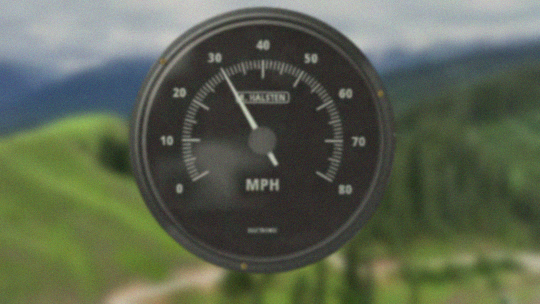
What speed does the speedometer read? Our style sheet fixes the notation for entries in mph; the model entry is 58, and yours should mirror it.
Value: 30
